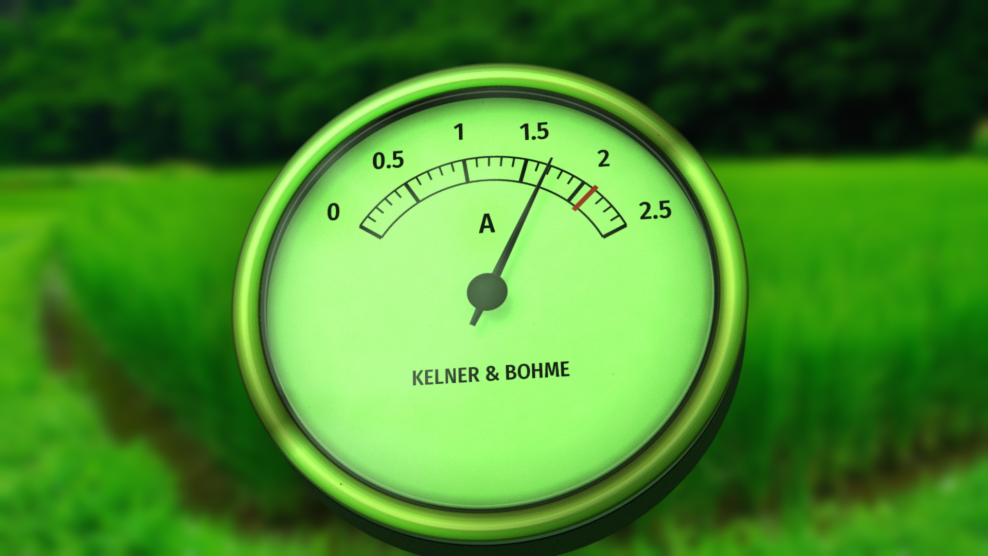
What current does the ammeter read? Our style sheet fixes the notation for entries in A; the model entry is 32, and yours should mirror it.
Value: 1.7
